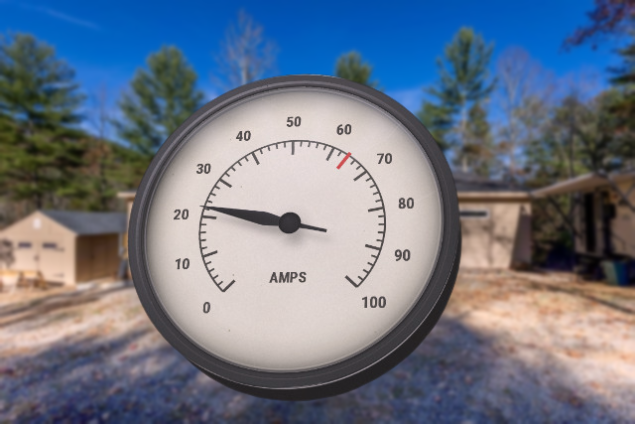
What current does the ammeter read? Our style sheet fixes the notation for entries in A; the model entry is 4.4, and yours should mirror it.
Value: 22
